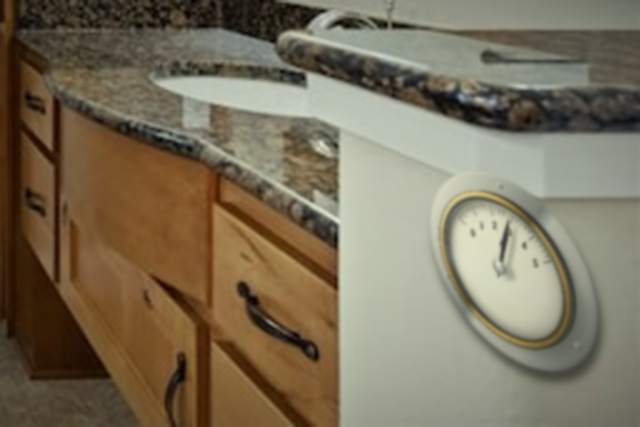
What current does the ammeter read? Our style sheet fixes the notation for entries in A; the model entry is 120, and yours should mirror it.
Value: 3
